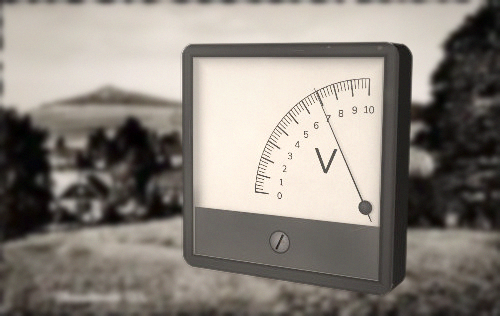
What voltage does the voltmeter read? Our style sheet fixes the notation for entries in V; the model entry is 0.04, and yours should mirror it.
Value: 7
